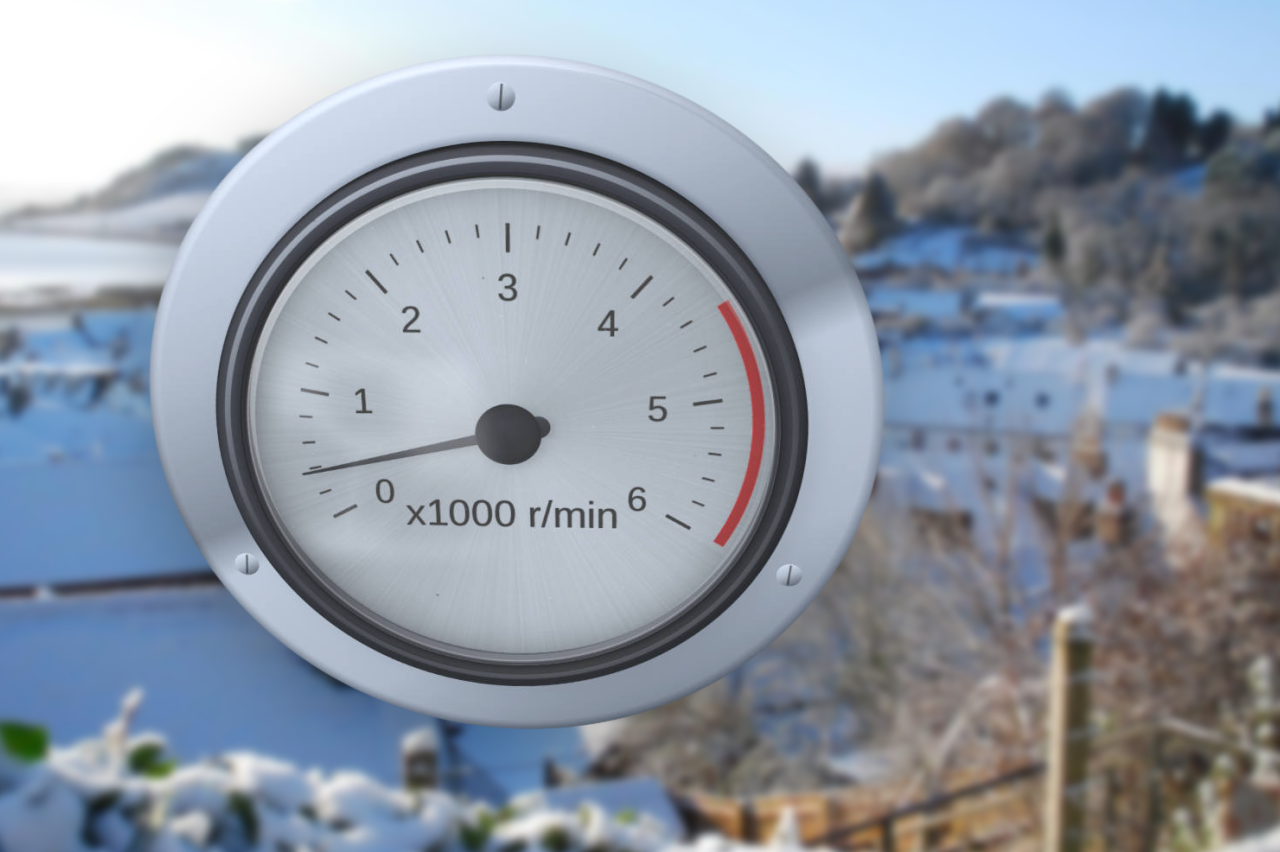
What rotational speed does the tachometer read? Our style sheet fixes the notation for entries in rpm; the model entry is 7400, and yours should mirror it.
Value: 400
